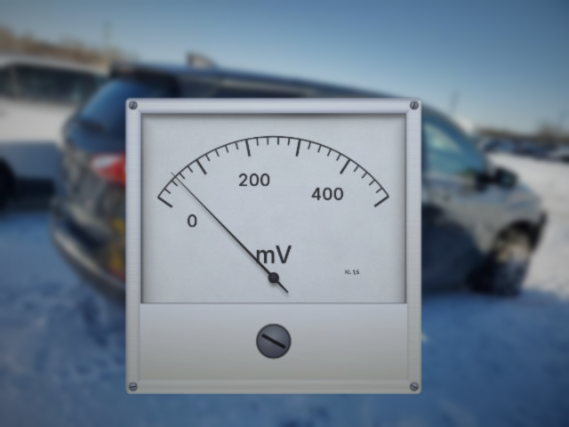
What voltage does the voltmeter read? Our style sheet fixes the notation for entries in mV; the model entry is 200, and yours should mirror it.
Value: 50
